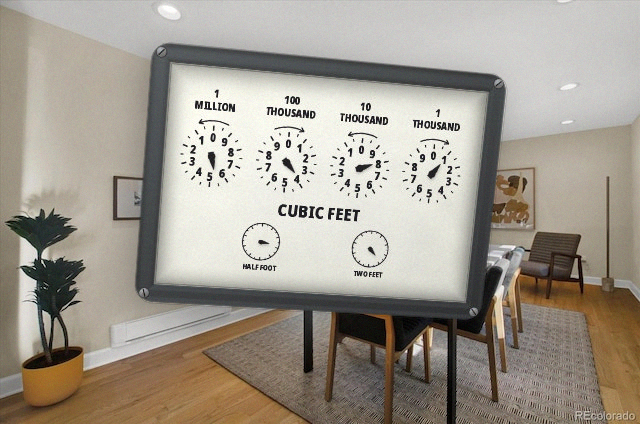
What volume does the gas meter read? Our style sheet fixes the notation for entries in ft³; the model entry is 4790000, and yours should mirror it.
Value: 538100
